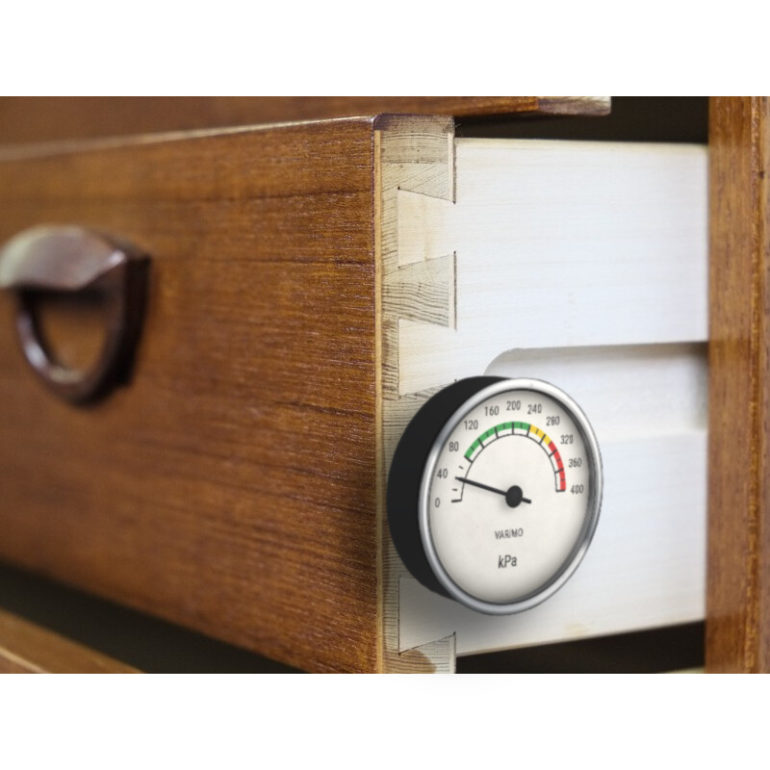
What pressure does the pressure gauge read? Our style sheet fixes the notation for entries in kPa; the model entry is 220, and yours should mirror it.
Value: 40
